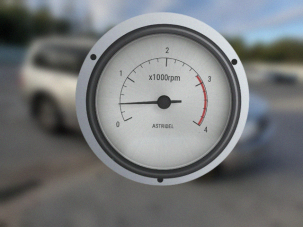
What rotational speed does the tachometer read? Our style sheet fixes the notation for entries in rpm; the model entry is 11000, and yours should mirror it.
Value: 400
